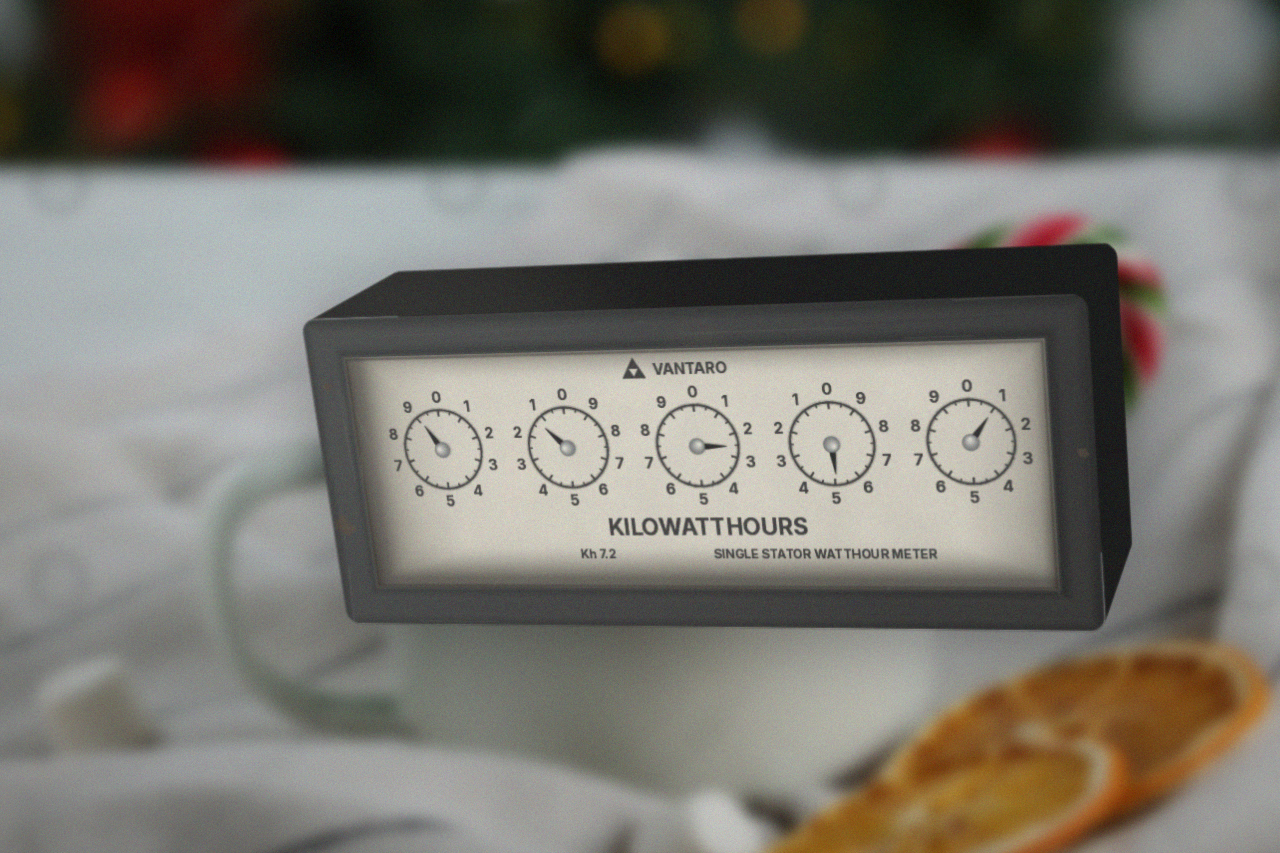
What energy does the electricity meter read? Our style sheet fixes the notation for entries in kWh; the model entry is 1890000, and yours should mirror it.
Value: 91251
